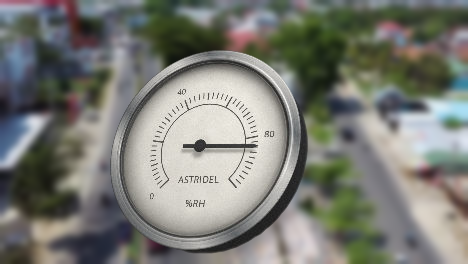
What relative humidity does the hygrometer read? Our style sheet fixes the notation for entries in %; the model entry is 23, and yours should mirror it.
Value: 84
